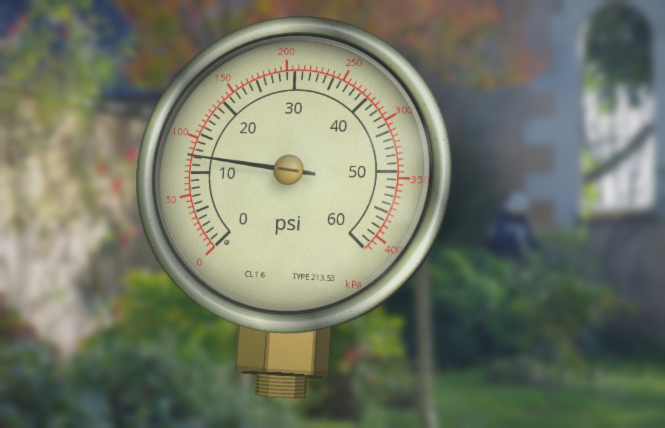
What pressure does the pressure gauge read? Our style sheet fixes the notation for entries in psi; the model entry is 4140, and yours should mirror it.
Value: 12
